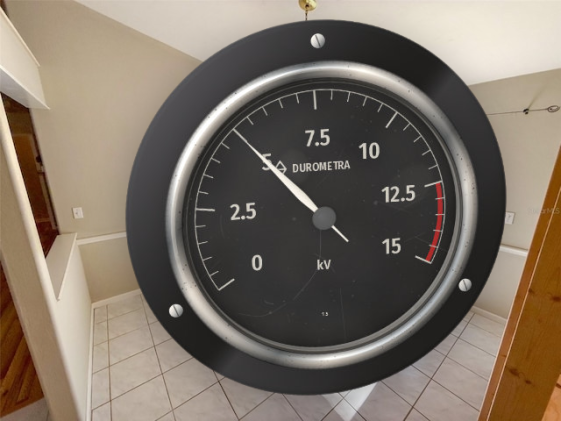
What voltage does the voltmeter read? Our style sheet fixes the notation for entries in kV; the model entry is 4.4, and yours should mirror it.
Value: 5
